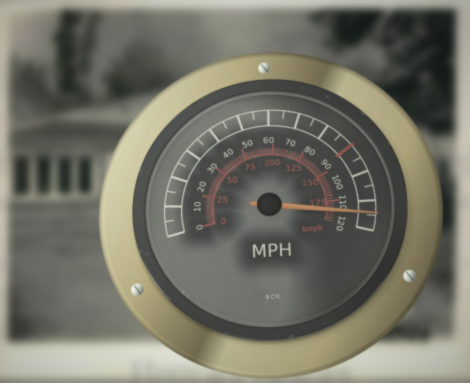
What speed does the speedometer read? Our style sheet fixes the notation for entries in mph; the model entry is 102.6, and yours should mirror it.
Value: 115
